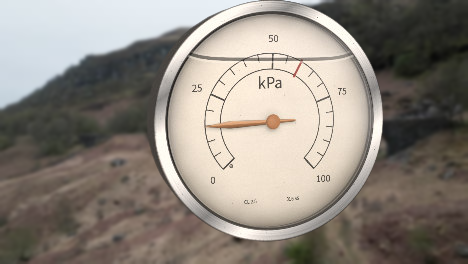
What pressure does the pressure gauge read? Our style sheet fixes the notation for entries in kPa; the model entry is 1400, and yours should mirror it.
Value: 15
